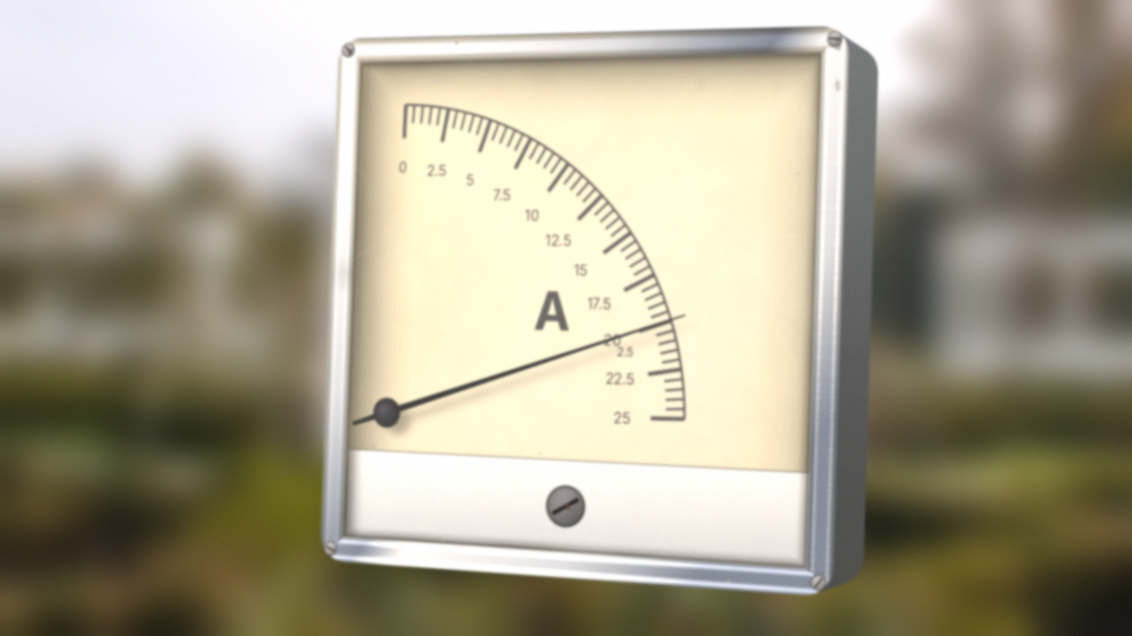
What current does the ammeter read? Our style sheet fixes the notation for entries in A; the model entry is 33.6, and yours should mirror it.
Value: 20
